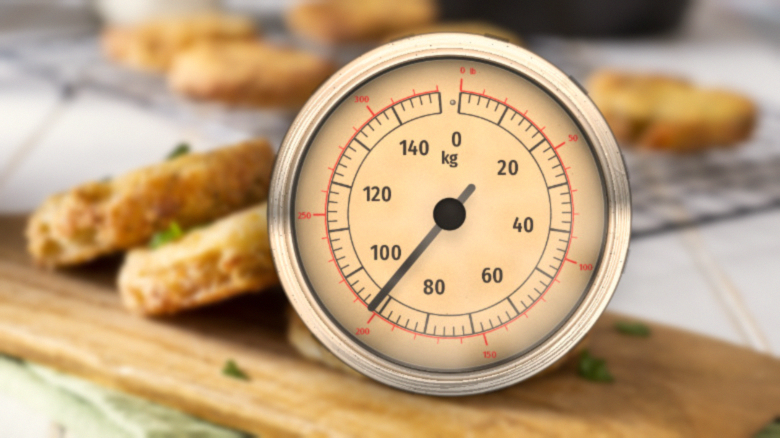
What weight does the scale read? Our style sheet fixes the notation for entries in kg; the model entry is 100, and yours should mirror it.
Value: 92
